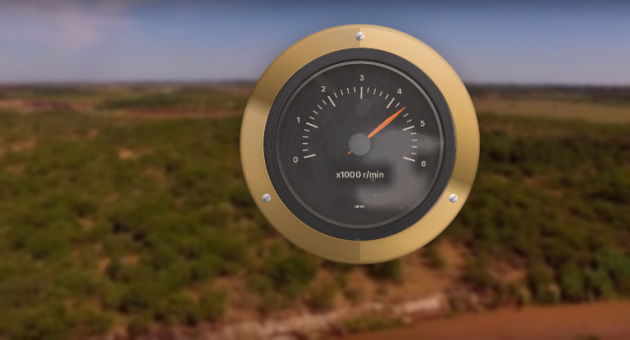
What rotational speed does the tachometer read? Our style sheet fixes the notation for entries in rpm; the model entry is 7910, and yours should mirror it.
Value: 4400
